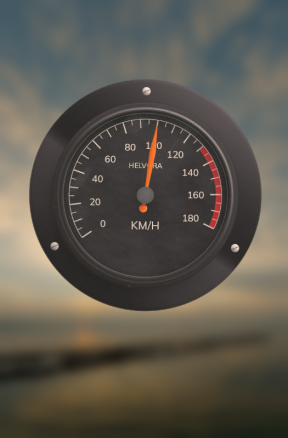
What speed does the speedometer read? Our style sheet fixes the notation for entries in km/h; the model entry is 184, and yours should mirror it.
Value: 100
